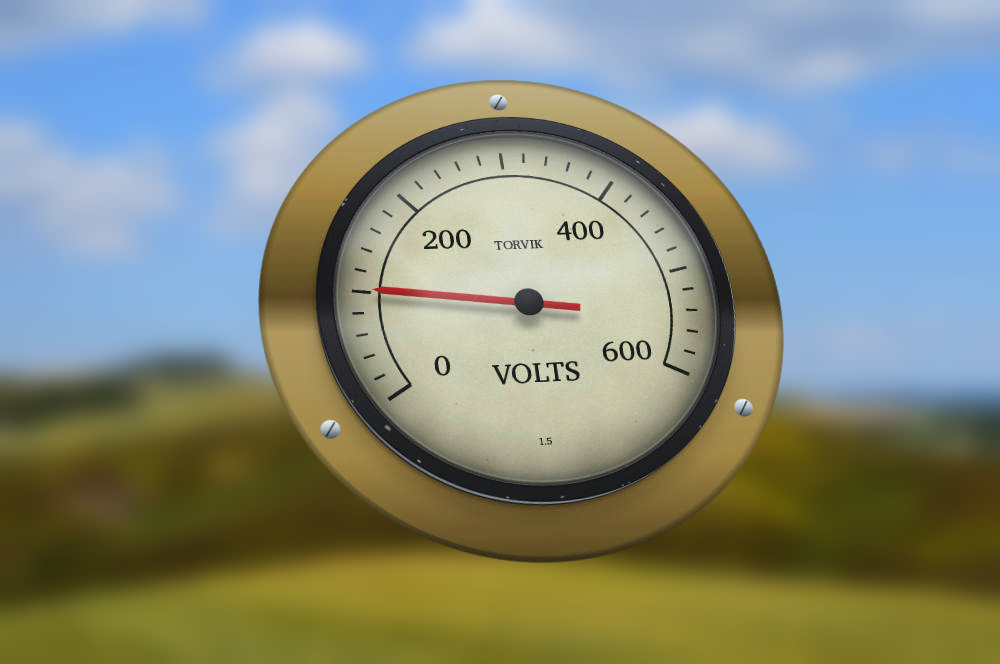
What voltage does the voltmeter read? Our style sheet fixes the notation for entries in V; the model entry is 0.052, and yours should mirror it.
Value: 100
